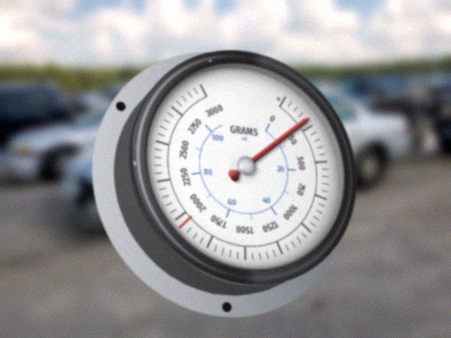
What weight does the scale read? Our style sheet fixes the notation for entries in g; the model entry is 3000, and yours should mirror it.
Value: 200
